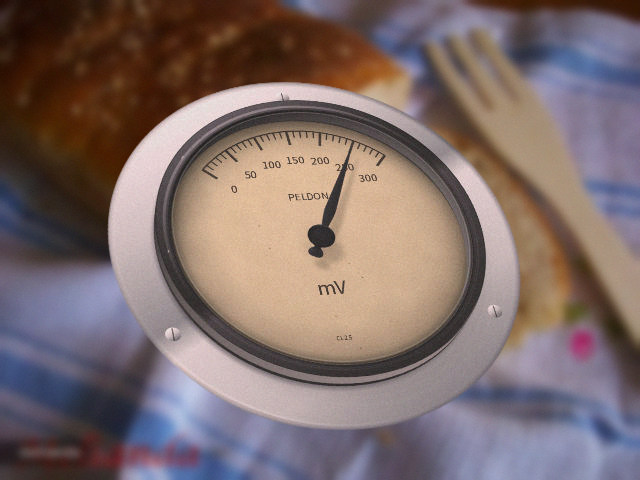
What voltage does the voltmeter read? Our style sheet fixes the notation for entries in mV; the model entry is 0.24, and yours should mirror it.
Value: 250
